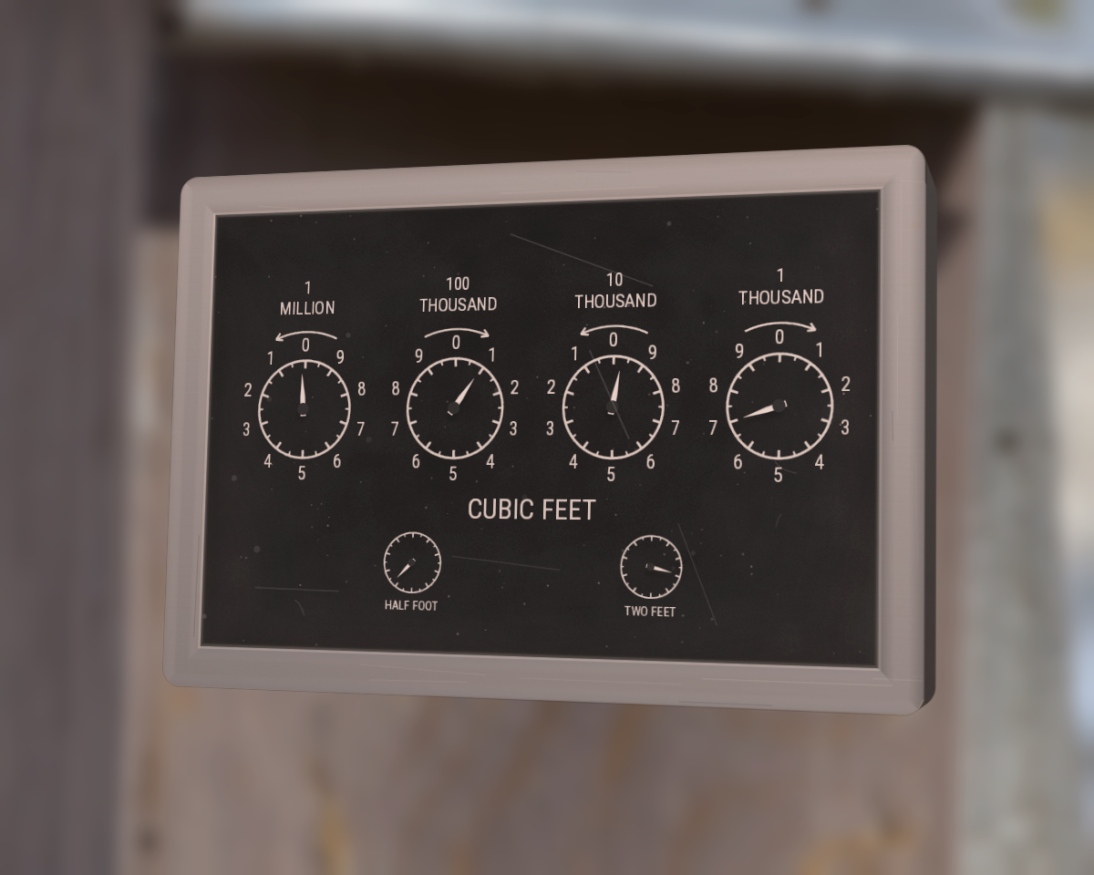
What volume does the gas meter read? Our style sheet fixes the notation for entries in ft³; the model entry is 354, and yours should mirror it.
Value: 9700
